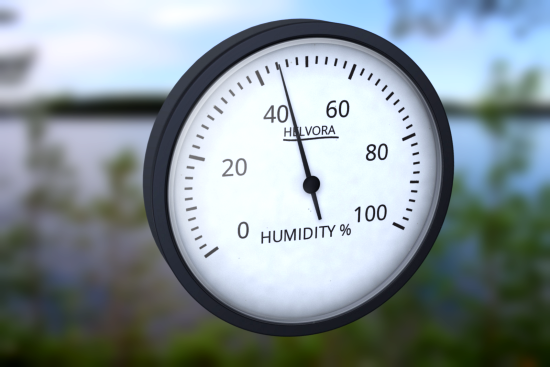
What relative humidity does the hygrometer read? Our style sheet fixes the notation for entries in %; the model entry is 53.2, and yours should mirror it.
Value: 44
